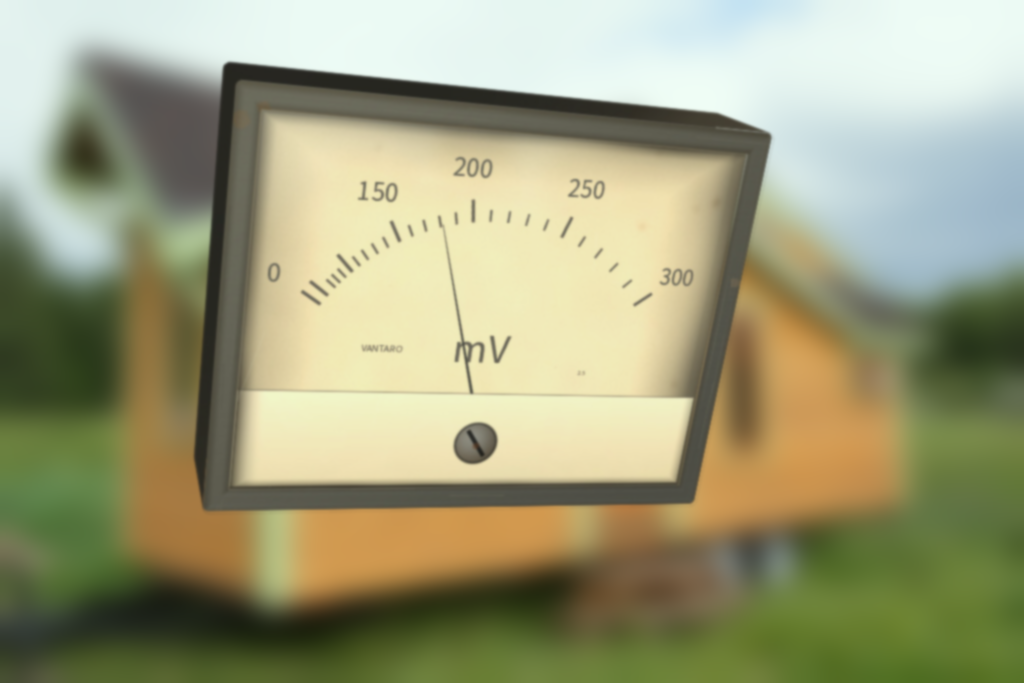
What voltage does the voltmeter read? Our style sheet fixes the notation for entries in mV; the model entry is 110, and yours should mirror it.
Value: 180
